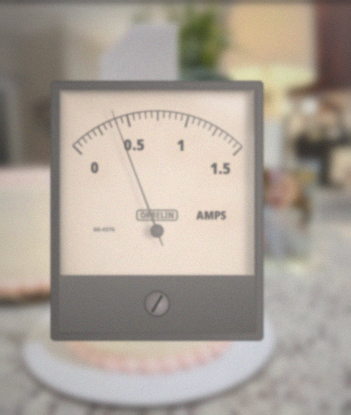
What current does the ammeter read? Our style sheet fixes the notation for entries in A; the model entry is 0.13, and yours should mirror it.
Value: 0.4
